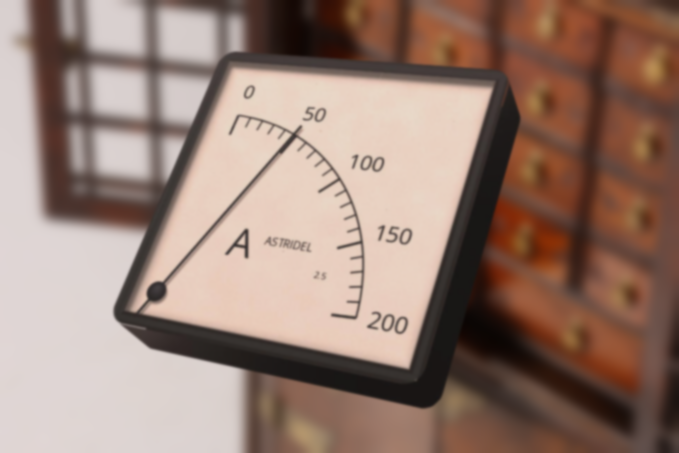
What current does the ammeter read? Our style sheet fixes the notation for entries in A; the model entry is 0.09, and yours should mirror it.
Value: 50
